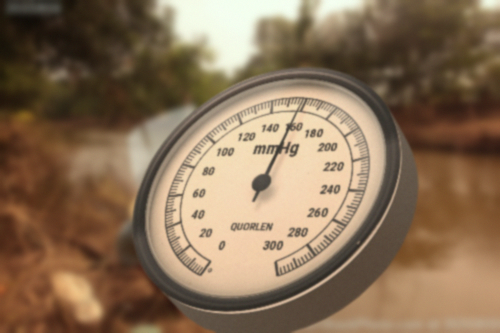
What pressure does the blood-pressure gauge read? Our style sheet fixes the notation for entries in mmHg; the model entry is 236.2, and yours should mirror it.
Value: 160
